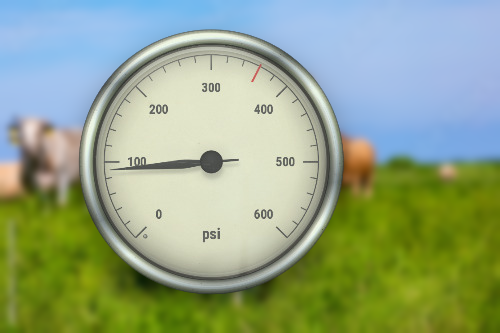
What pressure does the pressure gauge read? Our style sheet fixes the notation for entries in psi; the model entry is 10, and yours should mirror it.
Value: 90
